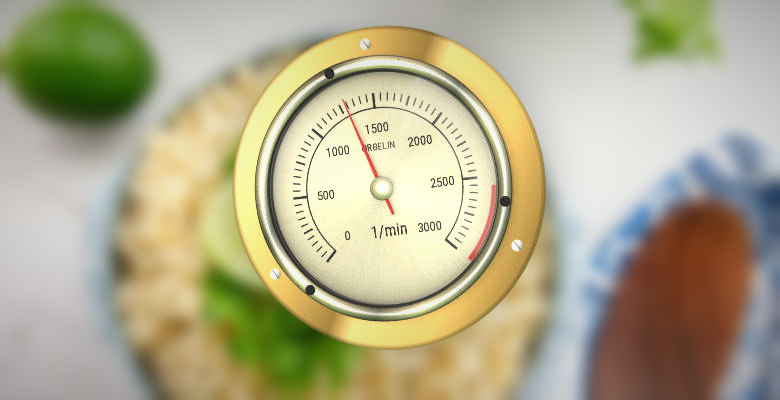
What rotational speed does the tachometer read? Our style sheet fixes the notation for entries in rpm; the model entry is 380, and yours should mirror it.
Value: 1300
